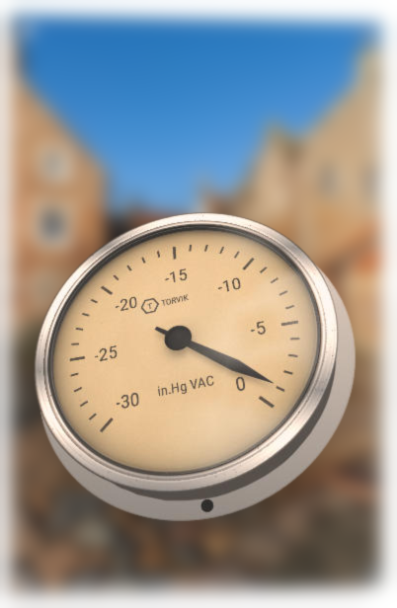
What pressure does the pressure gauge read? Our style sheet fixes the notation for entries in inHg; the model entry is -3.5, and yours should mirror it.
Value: -1
